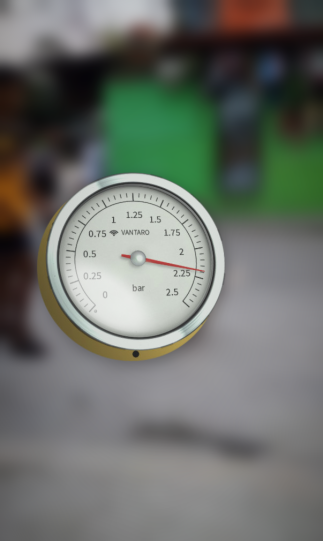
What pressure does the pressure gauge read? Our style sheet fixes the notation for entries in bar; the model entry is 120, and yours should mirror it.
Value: 2.2
